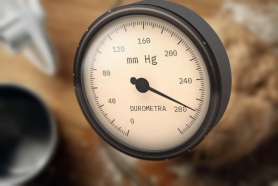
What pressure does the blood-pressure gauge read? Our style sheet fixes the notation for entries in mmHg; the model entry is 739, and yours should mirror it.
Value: 270
